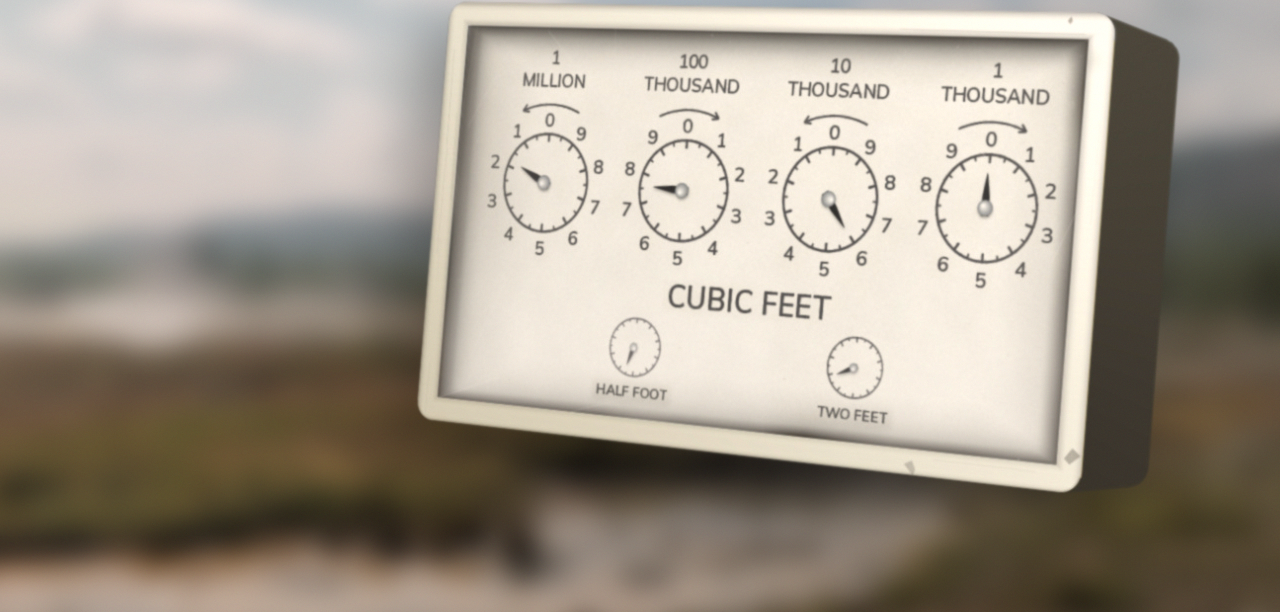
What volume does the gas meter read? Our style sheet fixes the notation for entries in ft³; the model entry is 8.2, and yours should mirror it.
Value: 176000
